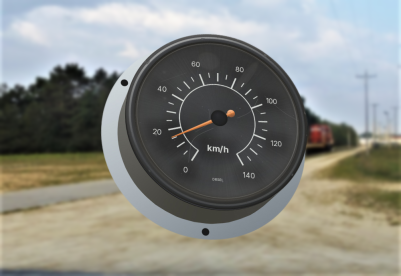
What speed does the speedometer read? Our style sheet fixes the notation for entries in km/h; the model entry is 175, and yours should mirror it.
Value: 15
